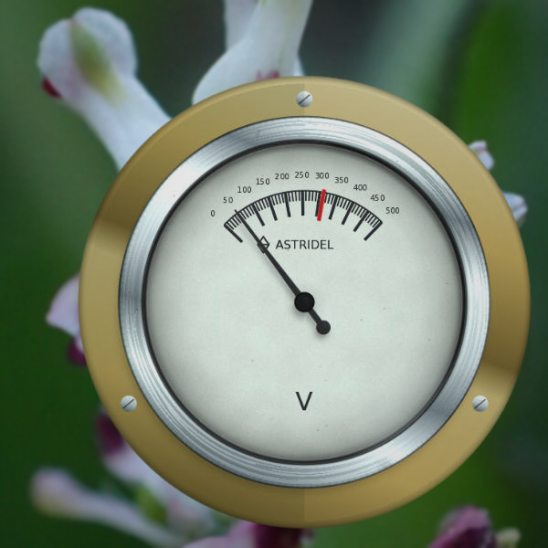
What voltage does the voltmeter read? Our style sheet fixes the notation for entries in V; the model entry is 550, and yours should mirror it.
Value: 50
